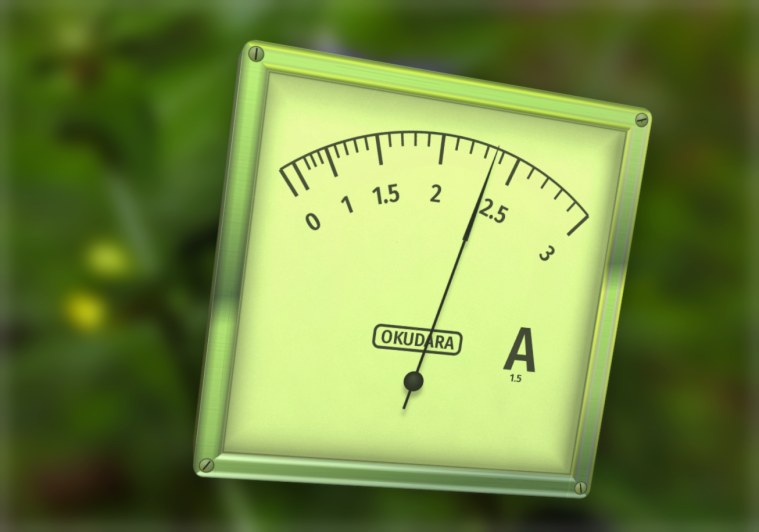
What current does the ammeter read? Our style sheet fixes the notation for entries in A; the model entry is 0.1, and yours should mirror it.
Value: 2.35
